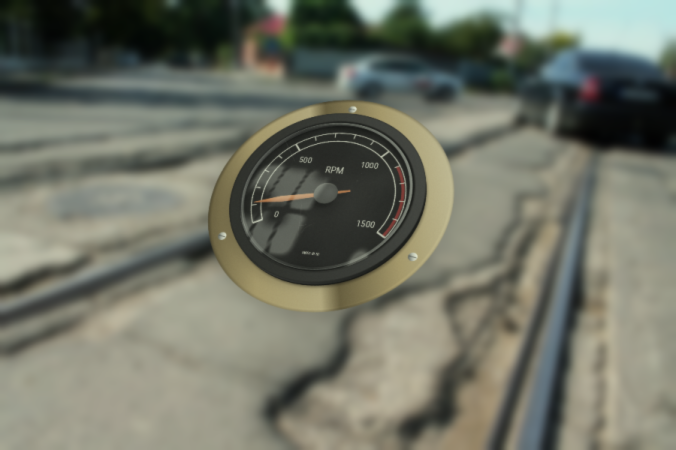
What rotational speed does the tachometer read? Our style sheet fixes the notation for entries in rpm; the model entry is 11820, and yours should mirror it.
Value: 100
